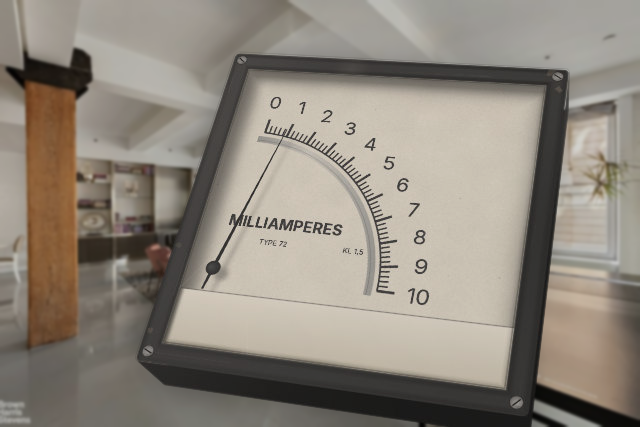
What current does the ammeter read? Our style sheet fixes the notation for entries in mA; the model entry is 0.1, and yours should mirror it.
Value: 1
